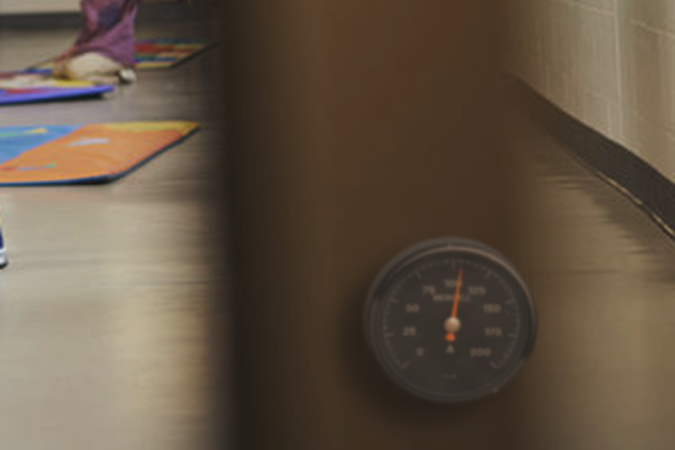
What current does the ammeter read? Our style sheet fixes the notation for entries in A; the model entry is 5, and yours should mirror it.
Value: 105
